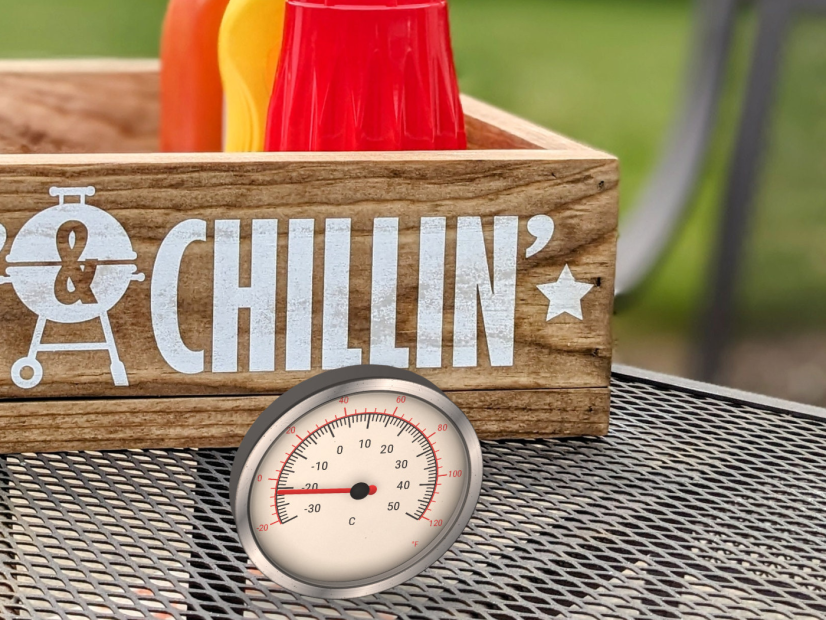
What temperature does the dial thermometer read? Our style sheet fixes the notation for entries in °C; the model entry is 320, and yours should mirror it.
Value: -20
